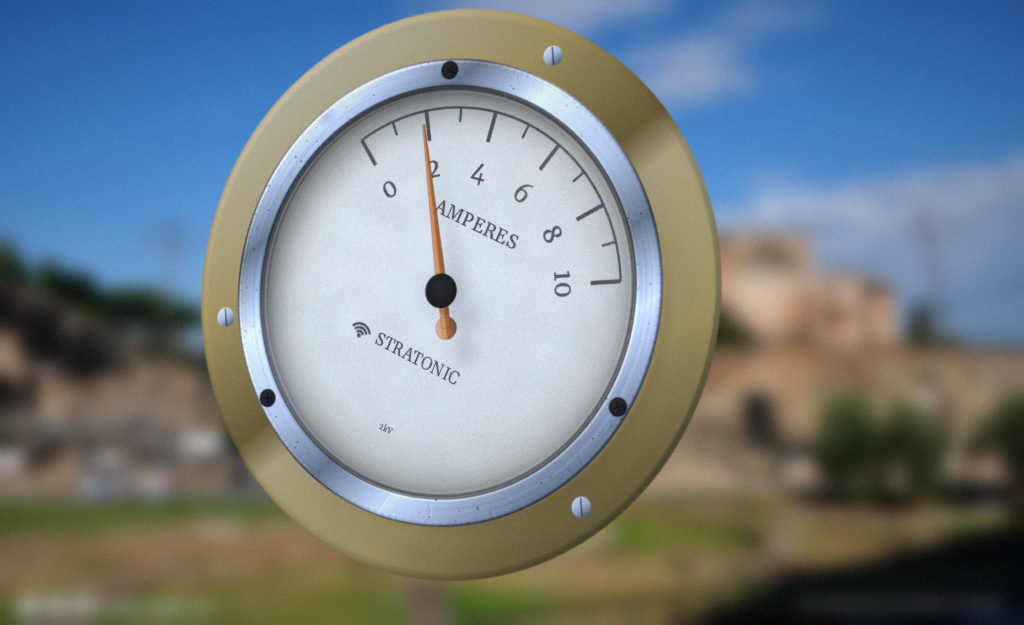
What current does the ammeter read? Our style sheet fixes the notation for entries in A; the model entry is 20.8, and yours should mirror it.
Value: 2
